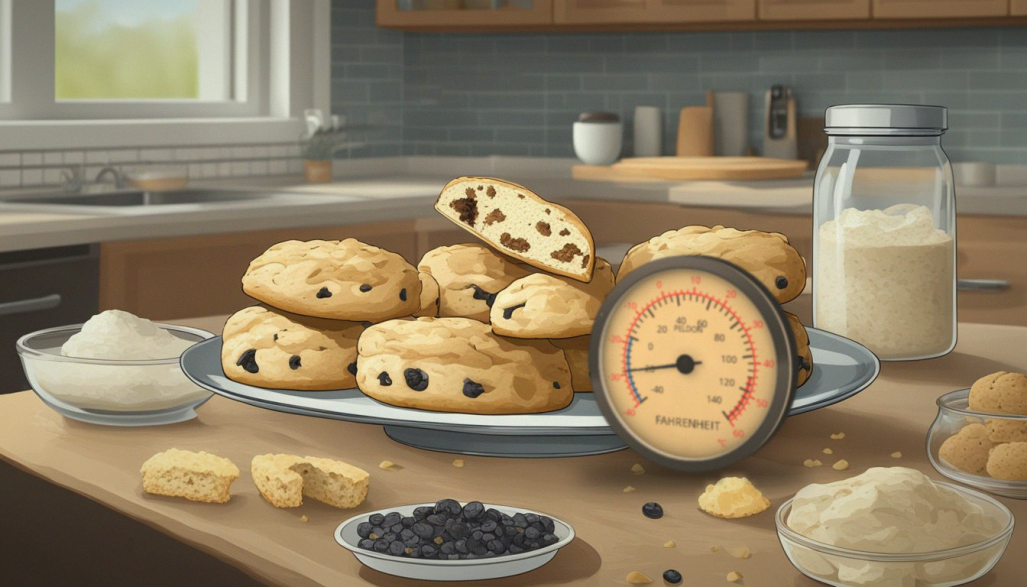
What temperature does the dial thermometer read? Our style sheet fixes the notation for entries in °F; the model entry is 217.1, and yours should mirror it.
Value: -20
